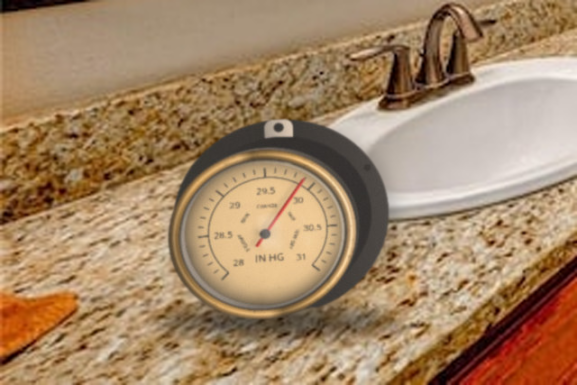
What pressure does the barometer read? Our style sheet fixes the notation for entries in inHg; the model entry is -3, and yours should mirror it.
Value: 29.9
